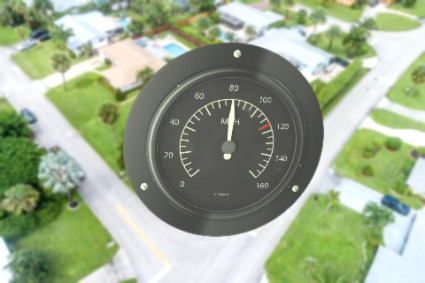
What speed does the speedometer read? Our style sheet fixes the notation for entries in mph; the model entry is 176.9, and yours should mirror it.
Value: 80
